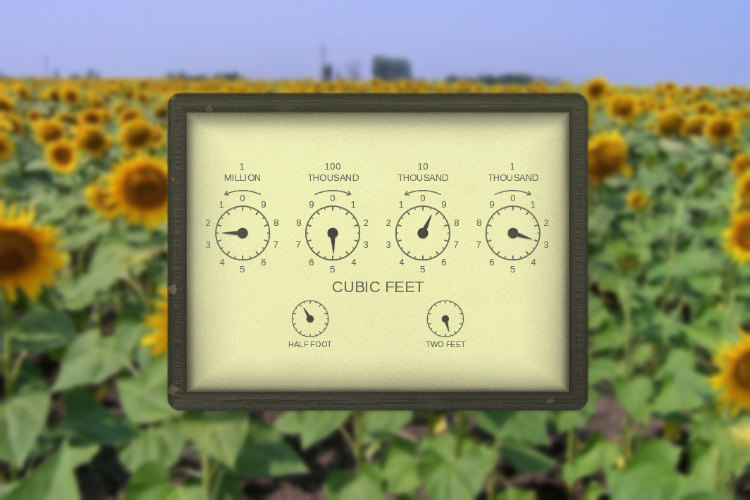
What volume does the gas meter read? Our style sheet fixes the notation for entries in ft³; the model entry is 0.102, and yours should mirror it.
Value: 249300
